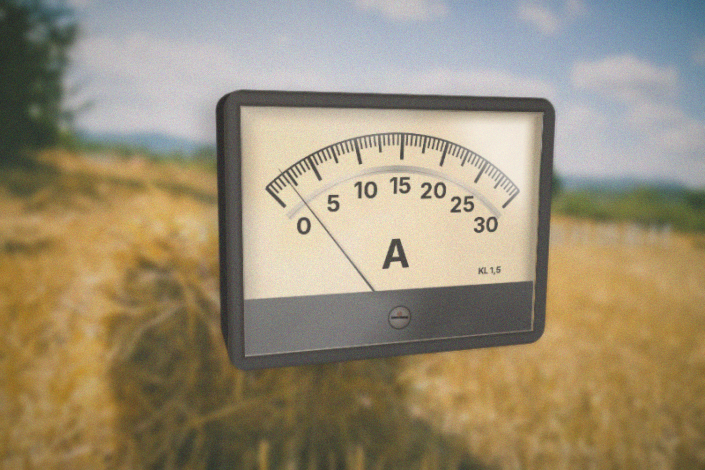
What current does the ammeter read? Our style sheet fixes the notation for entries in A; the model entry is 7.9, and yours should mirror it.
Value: 2
